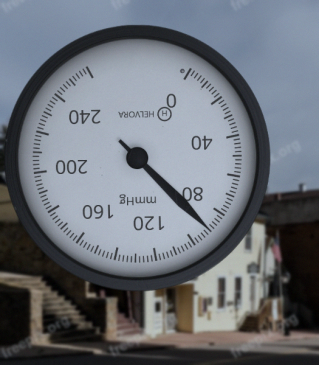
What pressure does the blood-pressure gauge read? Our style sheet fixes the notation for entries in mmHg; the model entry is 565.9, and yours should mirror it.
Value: 90
